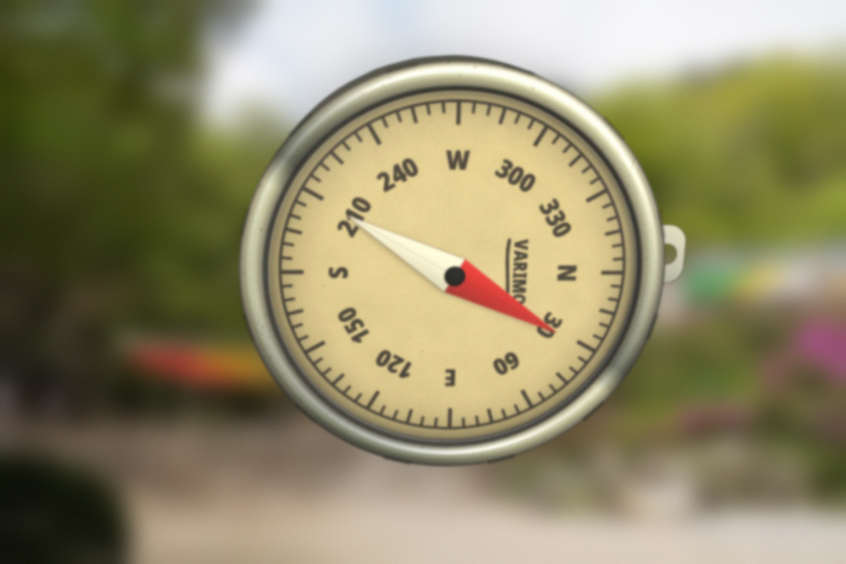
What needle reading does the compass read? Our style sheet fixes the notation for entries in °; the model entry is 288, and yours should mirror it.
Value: 30
